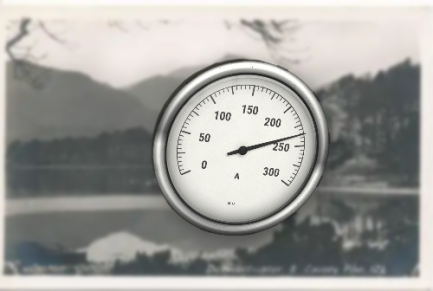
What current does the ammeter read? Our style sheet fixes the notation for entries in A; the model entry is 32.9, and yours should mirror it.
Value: 235
